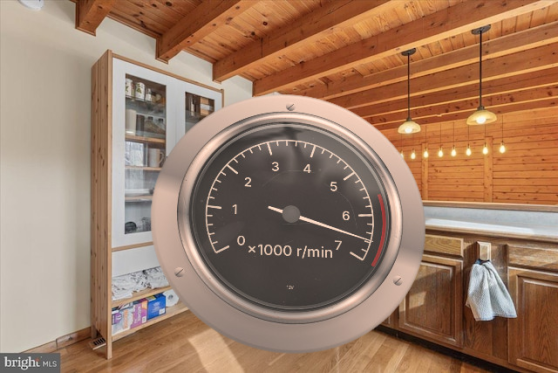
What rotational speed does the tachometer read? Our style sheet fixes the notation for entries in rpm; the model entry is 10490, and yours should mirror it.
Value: 6600
